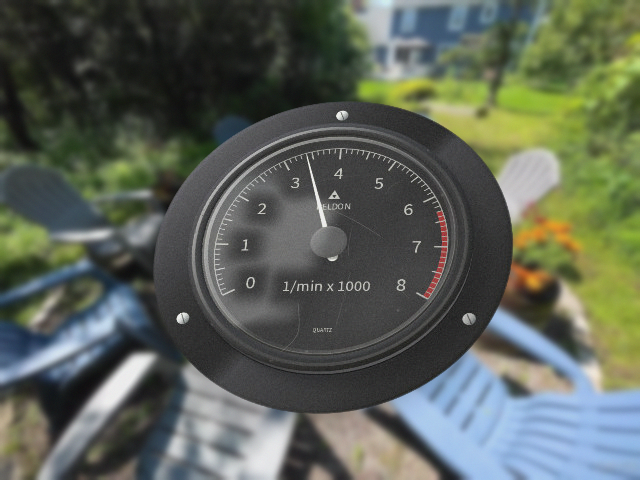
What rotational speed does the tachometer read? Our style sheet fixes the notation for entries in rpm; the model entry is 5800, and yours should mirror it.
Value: 3400
